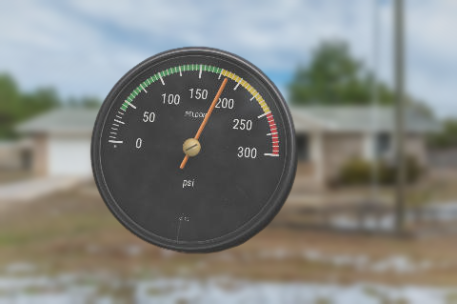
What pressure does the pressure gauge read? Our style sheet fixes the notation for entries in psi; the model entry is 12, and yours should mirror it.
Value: 185
